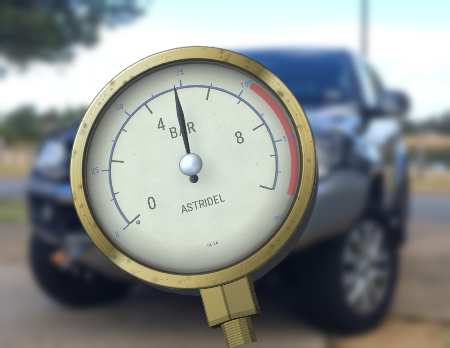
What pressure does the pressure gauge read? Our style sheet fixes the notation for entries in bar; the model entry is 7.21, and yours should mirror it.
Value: 5
